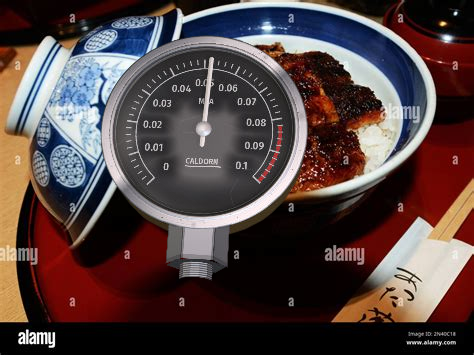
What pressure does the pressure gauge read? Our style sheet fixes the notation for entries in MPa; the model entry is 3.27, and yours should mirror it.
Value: 0.052
